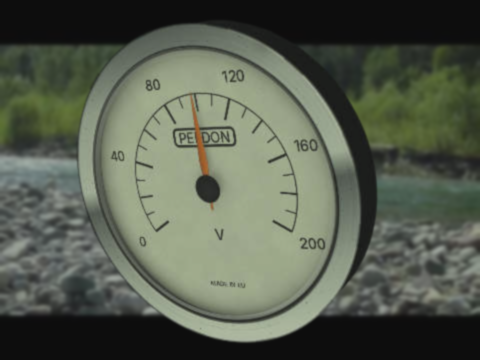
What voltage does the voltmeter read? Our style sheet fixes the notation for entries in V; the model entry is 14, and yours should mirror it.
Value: 100
